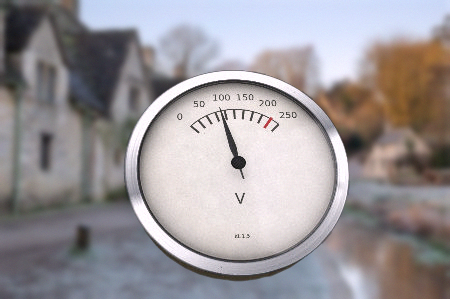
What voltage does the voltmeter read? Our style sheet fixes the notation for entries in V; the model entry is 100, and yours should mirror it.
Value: 87.5
